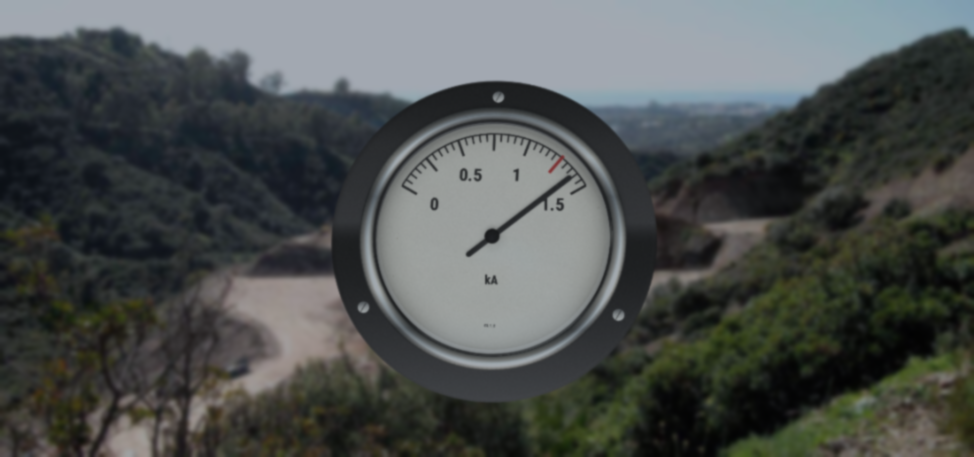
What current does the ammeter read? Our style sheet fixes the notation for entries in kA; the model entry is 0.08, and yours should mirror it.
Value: 1.4
